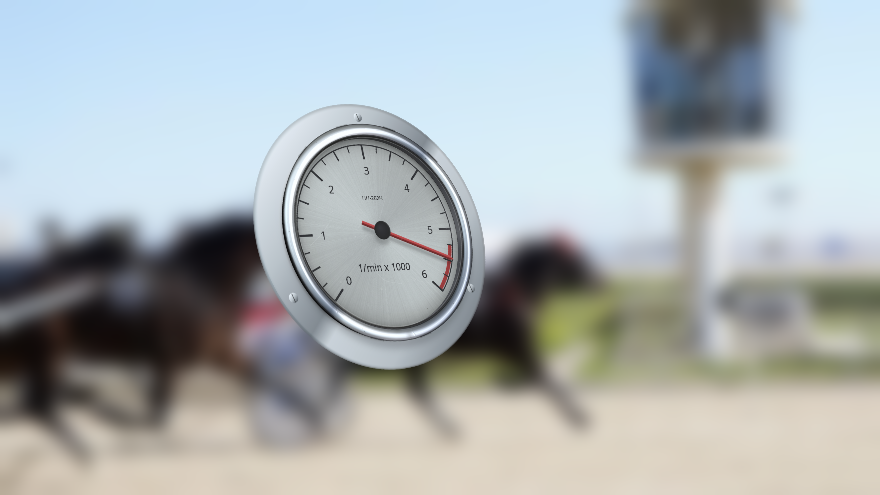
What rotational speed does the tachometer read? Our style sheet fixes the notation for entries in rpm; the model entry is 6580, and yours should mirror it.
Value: 5500
